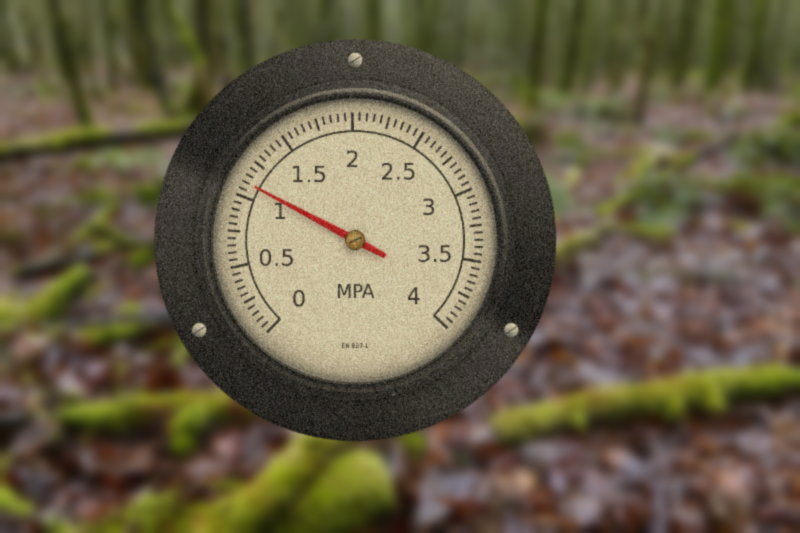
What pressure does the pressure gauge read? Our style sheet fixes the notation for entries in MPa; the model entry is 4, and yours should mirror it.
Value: 1.1
